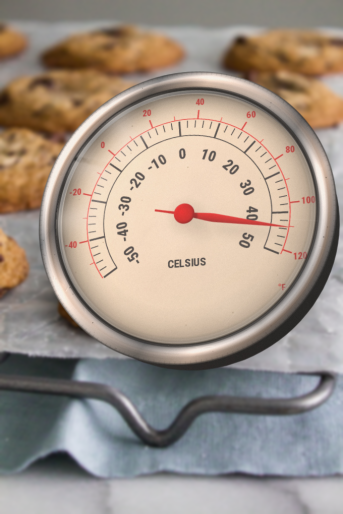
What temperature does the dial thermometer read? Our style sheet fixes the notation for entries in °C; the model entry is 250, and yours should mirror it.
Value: 44
